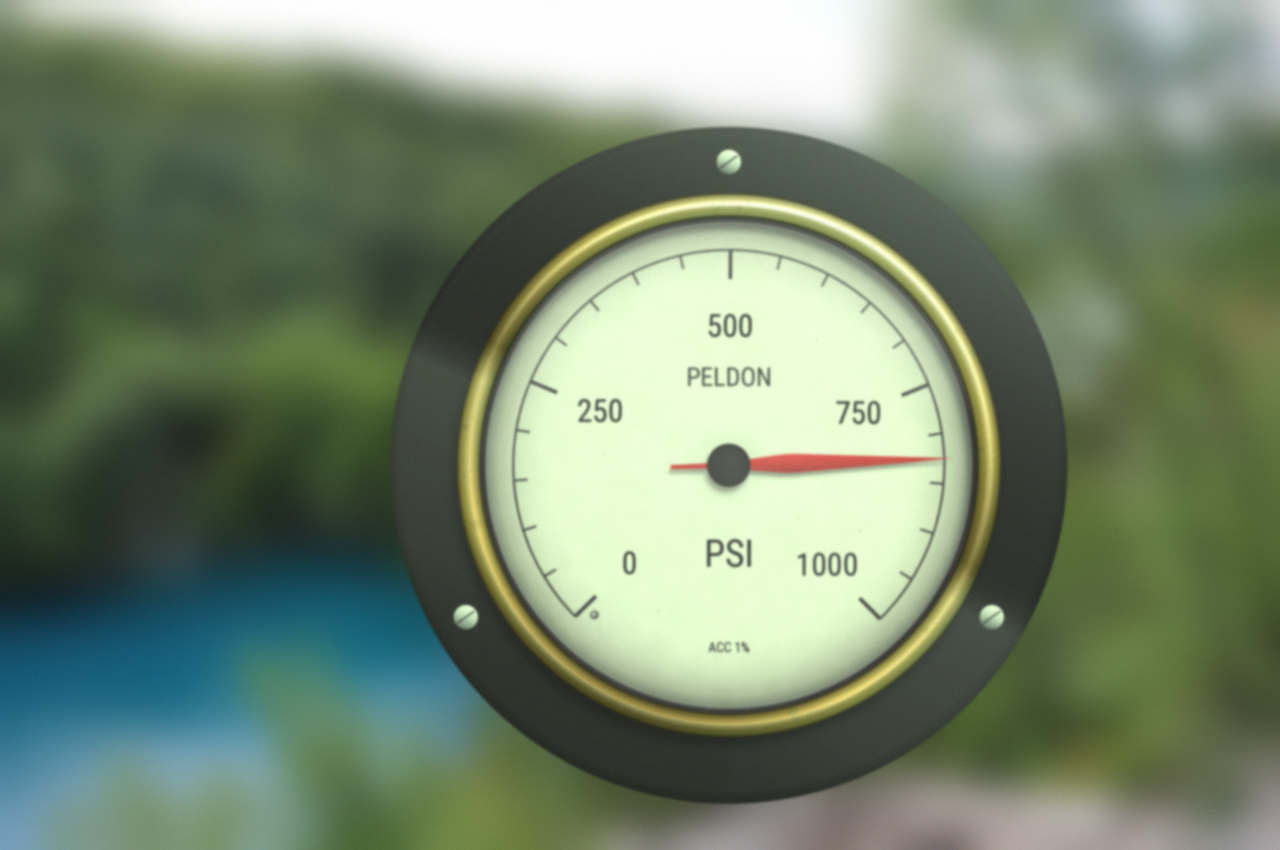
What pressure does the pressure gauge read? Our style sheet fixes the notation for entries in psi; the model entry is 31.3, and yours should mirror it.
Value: 825
